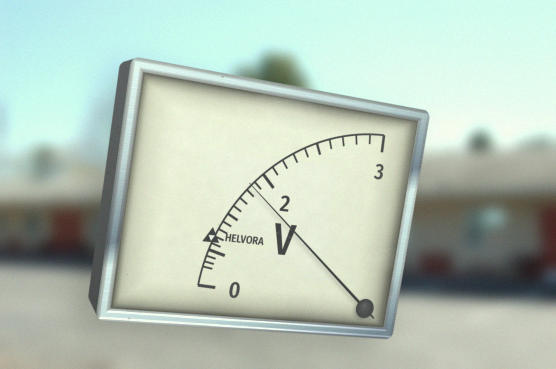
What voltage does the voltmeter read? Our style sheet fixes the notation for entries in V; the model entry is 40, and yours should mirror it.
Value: 1.85
